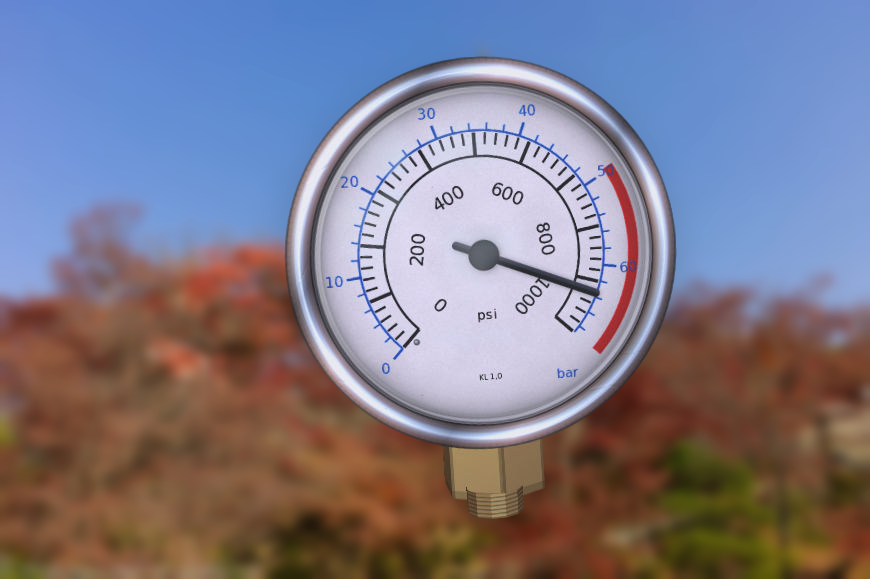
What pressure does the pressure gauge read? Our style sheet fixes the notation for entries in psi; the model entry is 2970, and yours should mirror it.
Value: 920
